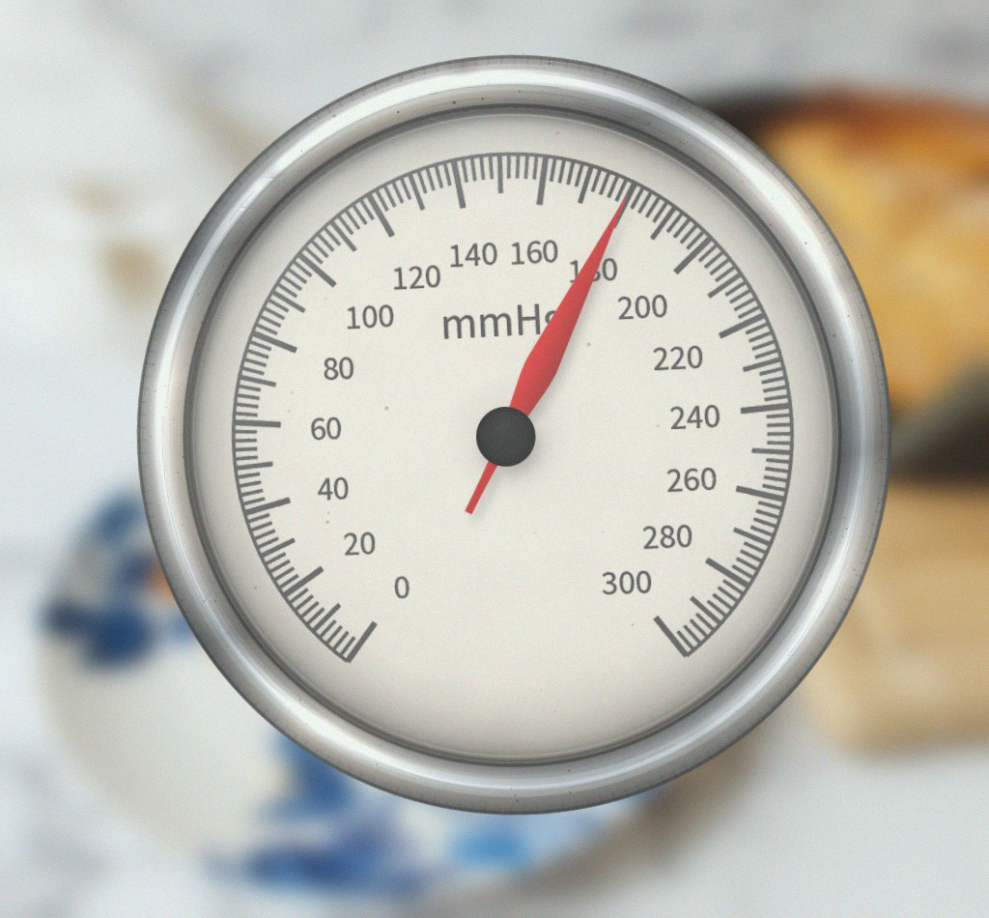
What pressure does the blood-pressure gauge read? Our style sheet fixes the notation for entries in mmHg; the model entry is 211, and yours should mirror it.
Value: 180
